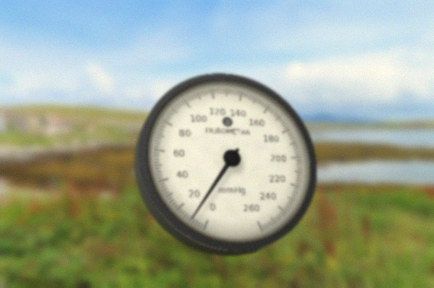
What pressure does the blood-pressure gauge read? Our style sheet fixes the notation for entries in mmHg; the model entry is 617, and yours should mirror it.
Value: 10
